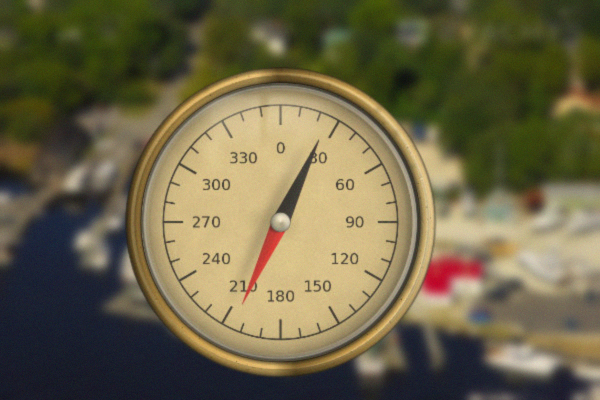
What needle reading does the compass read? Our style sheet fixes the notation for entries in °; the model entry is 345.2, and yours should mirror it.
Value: 205
